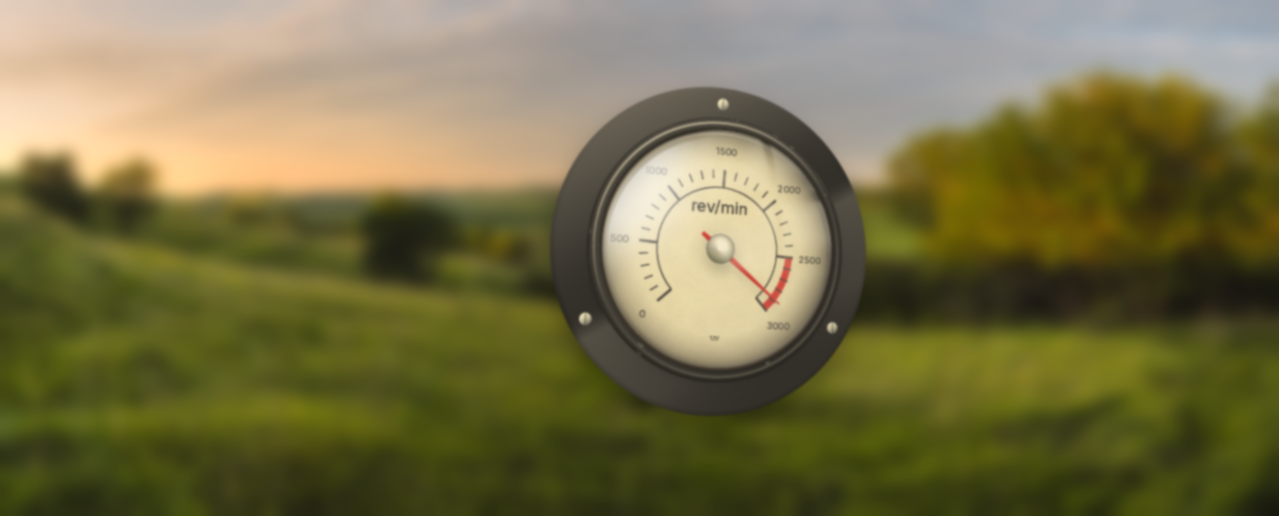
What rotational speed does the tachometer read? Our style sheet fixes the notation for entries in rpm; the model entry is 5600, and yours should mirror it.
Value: 2900
